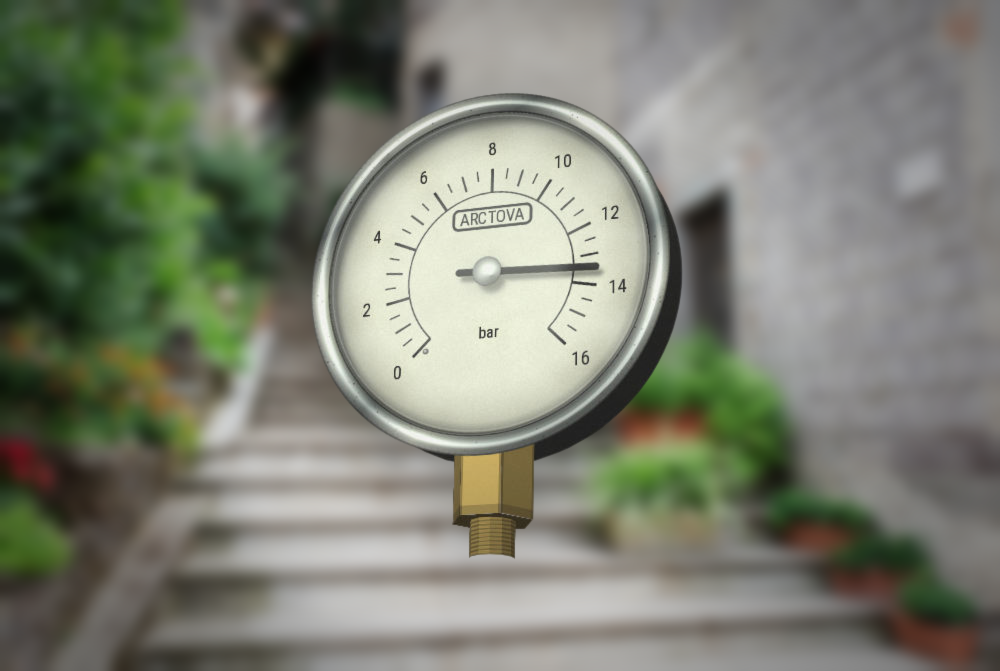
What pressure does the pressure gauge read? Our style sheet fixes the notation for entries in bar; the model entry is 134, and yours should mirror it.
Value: 13.5
